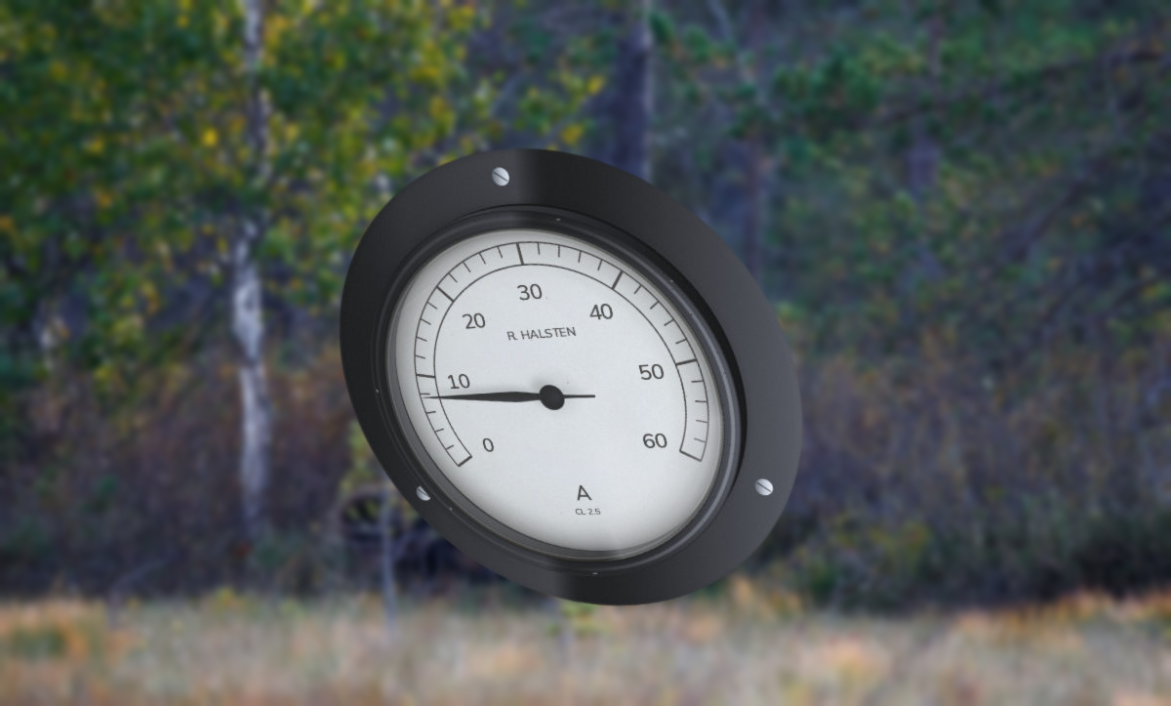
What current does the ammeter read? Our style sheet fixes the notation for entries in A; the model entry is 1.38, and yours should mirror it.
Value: 8
